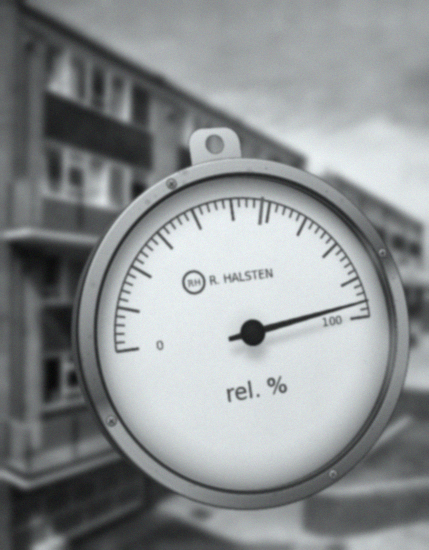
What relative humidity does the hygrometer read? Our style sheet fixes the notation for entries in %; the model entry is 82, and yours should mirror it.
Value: 96
